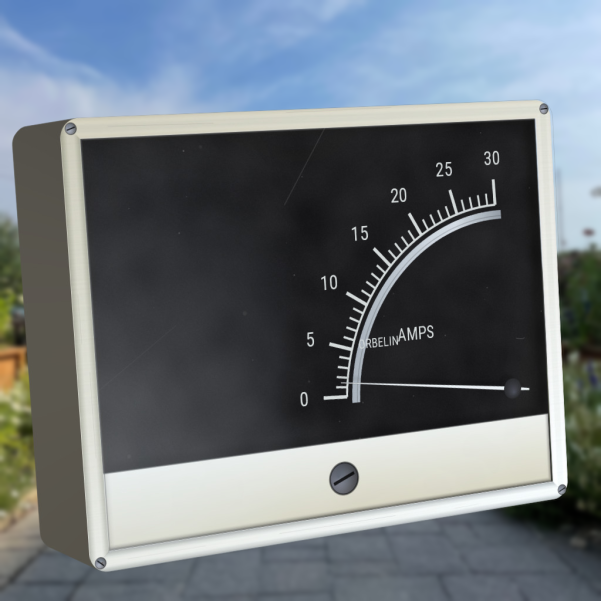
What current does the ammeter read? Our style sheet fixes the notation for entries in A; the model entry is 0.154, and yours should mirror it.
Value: 1.5
